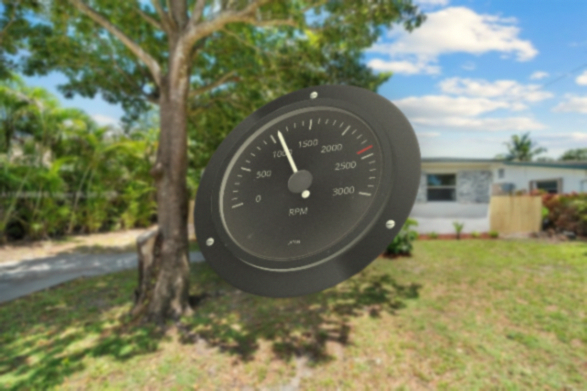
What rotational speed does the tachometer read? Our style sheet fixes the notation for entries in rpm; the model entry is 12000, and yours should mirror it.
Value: 1100
